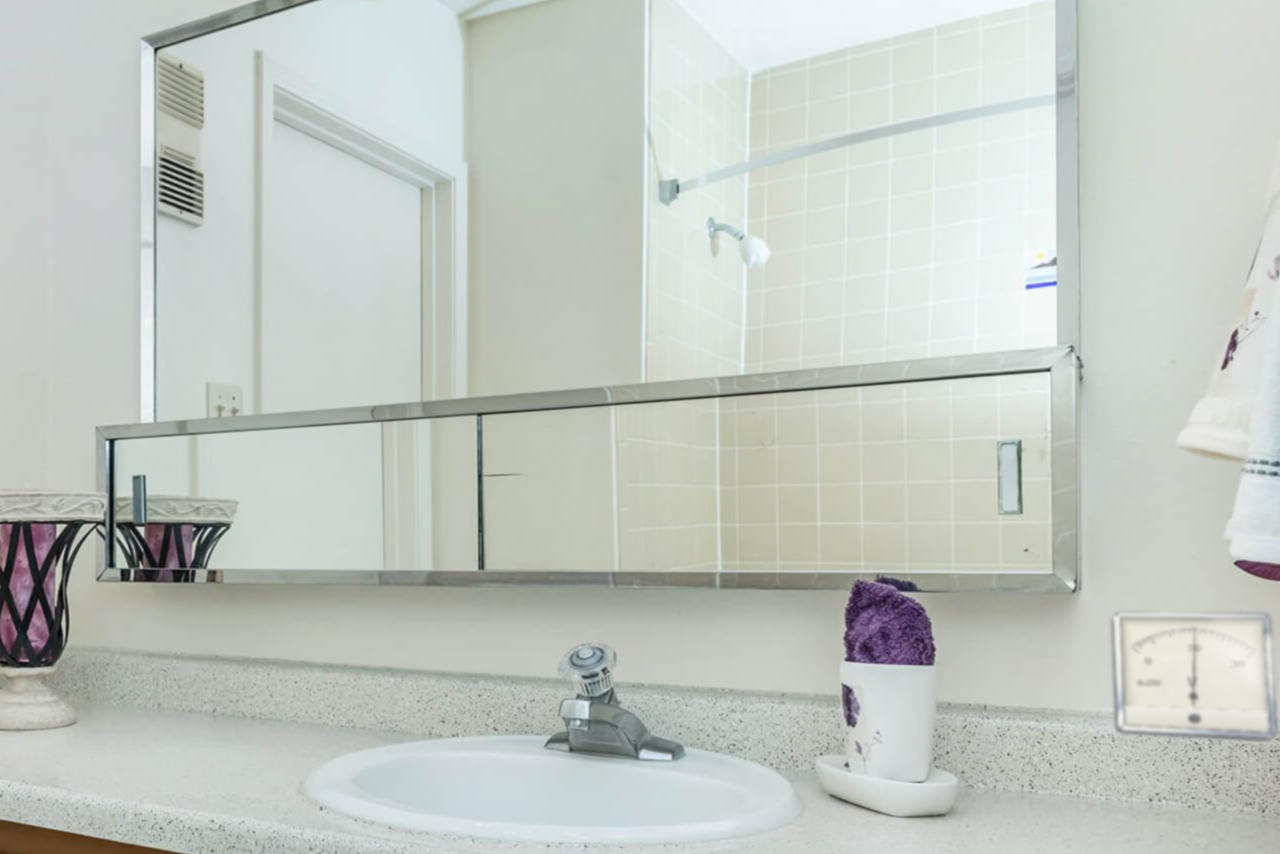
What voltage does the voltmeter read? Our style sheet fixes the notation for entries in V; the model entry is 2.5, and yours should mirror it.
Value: 20
